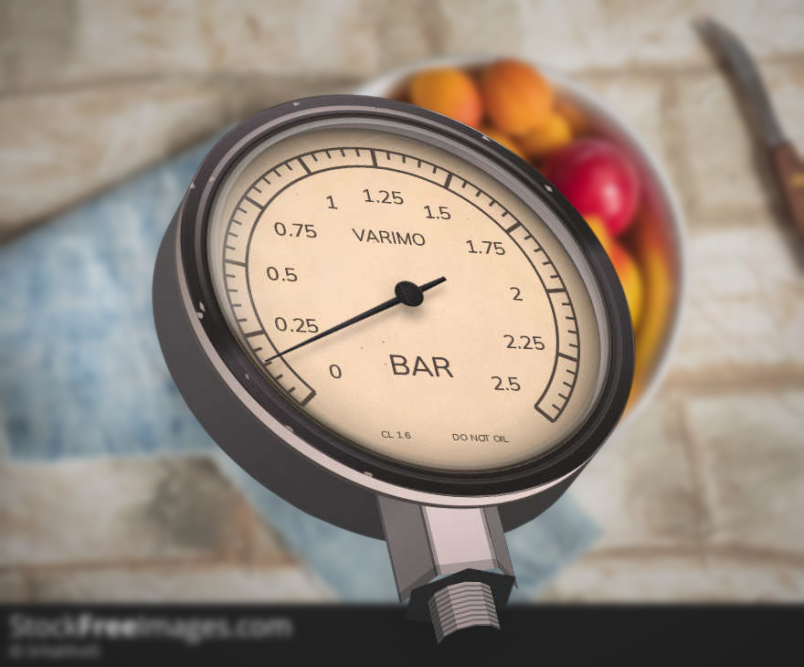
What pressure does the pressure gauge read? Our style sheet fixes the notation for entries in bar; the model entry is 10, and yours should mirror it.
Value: 0.15
